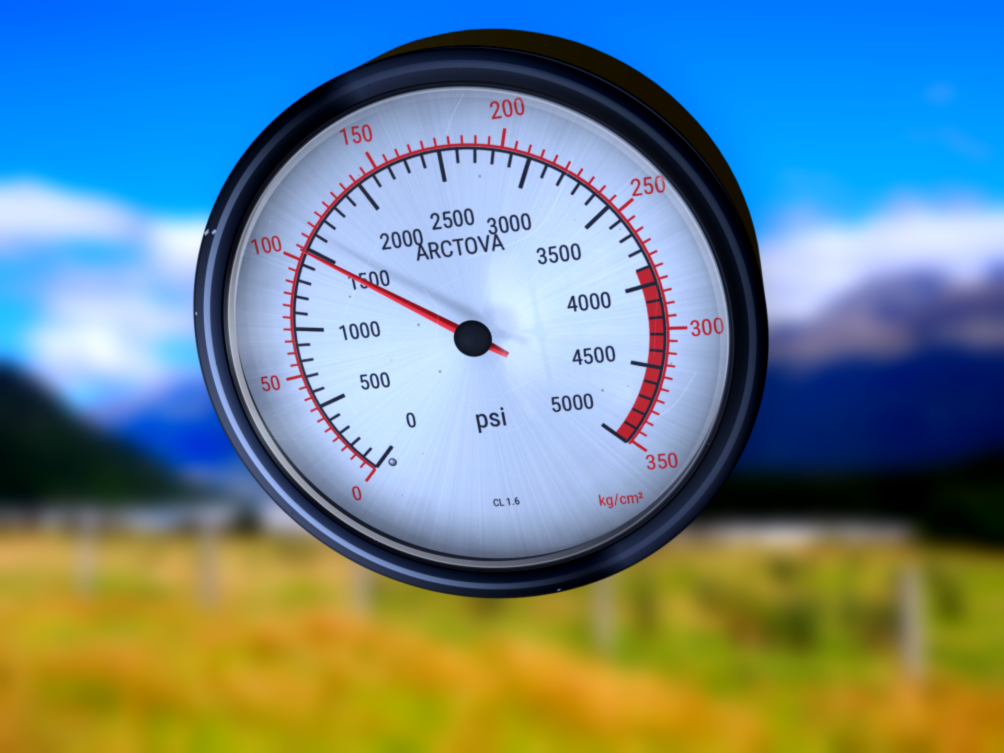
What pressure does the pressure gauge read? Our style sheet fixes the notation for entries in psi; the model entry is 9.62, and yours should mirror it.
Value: 1500
